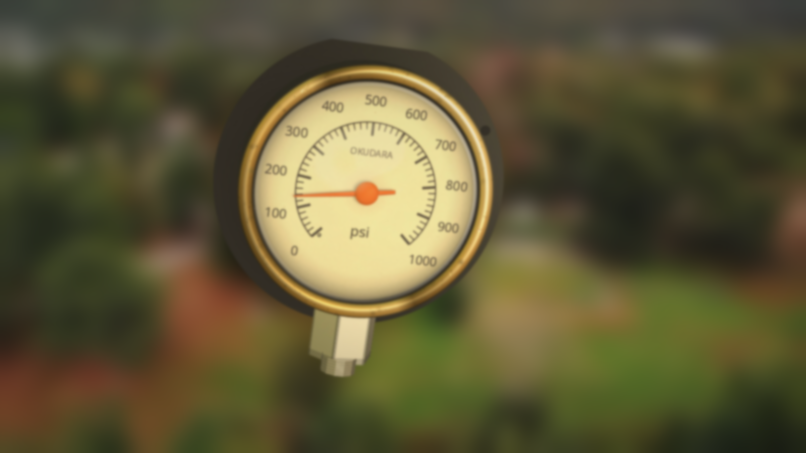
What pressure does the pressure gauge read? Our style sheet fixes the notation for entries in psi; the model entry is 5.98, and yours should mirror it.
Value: 140
